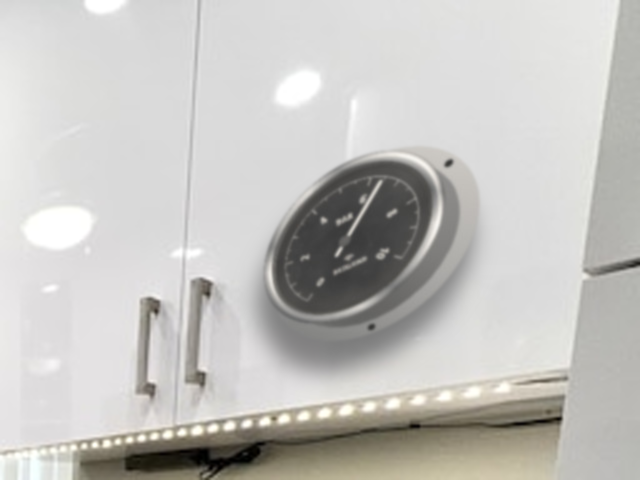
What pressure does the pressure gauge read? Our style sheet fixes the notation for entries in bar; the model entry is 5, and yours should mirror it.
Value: 6.5
